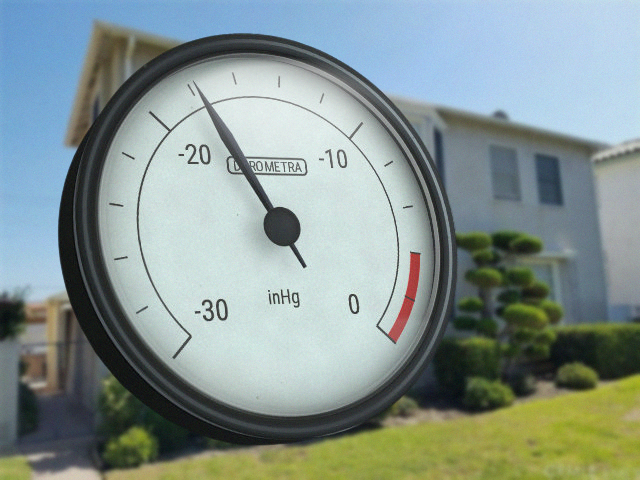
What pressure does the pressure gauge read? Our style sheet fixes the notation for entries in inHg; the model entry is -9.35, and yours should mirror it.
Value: -18
